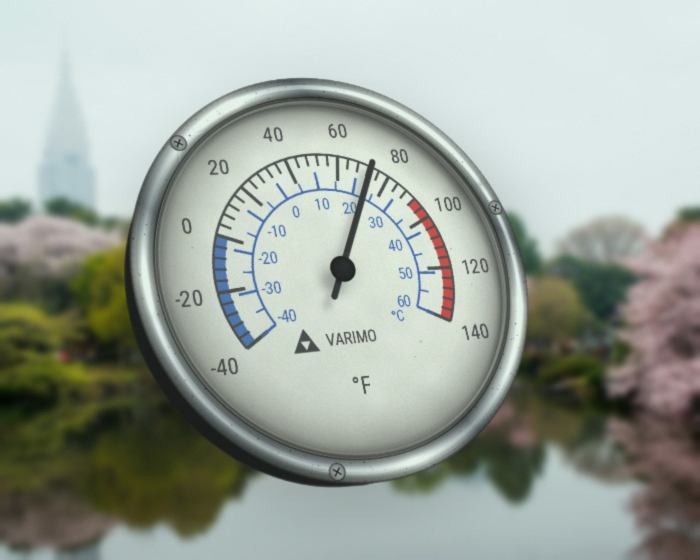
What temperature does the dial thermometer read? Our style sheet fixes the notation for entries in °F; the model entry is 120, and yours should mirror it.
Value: 72
